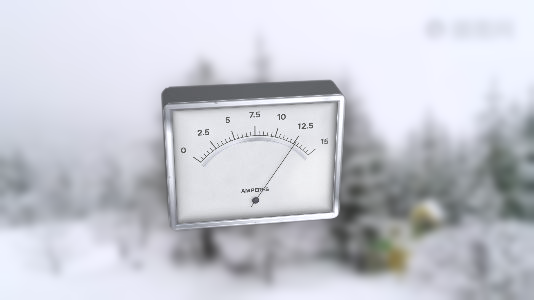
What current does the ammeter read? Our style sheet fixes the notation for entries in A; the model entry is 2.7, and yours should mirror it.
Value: 12.5
